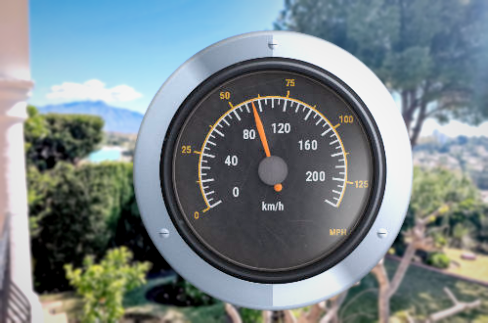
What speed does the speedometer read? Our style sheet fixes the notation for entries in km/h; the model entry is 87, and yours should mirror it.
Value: 95
